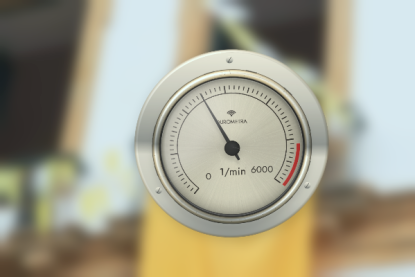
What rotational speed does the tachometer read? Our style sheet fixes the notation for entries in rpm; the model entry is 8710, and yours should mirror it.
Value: 2500
